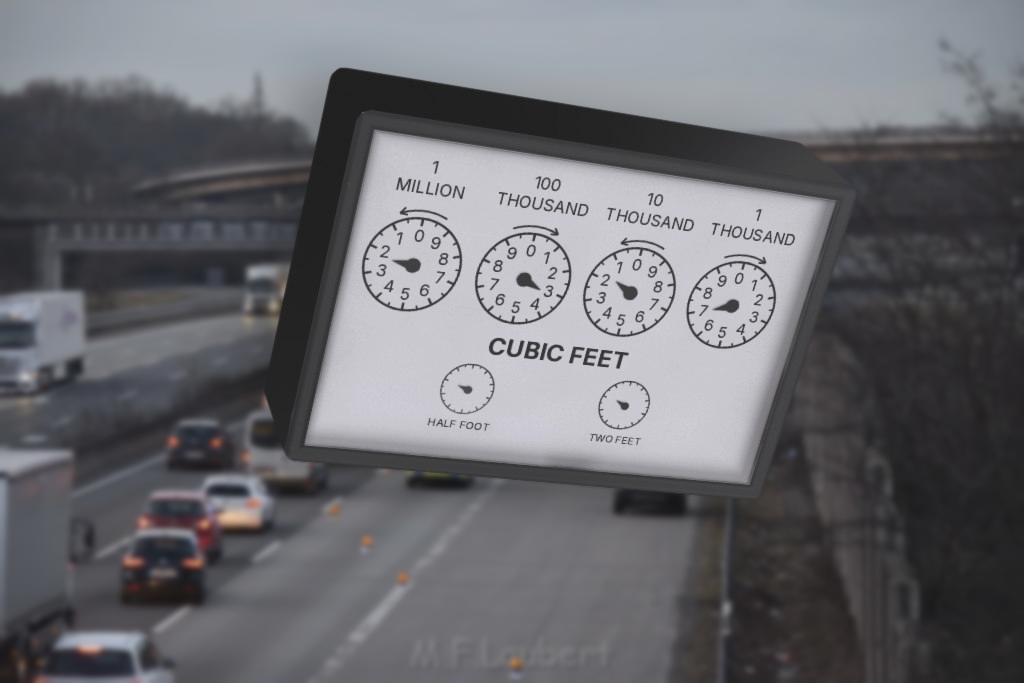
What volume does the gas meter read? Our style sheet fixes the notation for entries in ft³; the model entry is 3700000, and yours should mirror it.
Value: 231700
